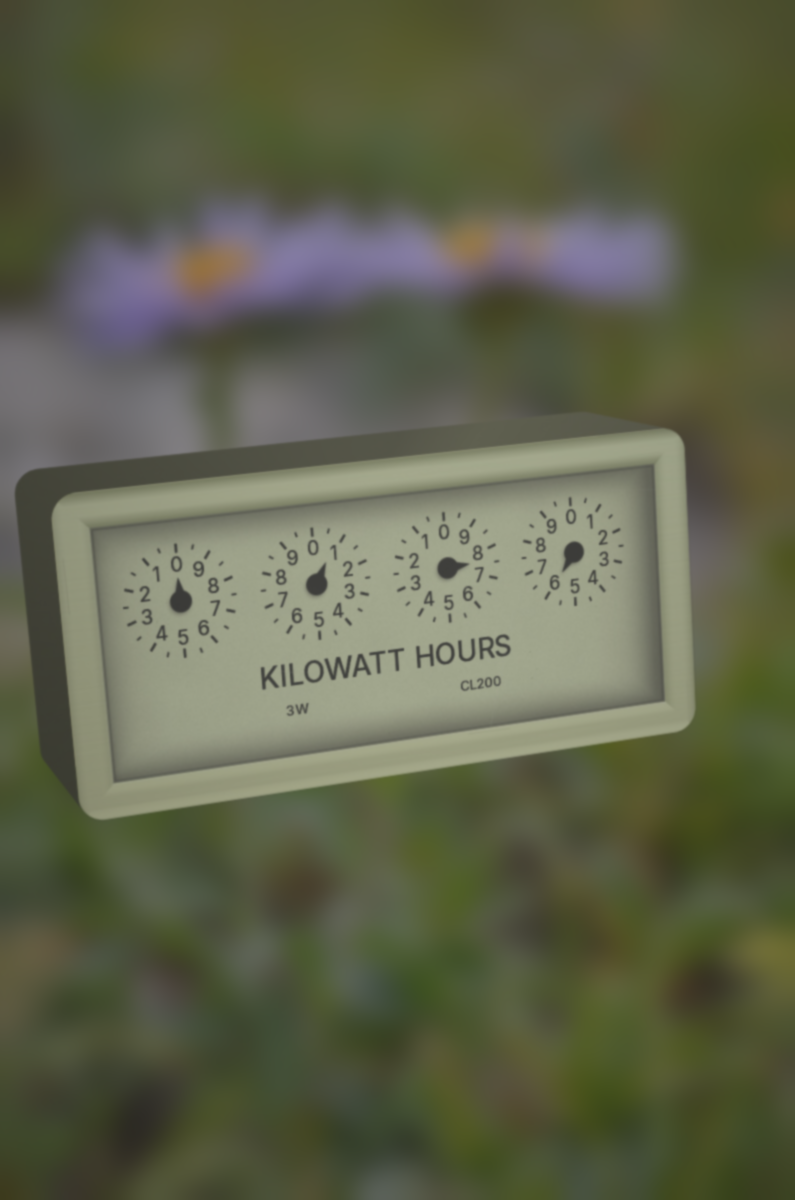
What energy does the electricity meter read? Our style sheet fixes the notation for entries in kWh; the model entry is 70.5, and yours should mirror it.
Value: 76
